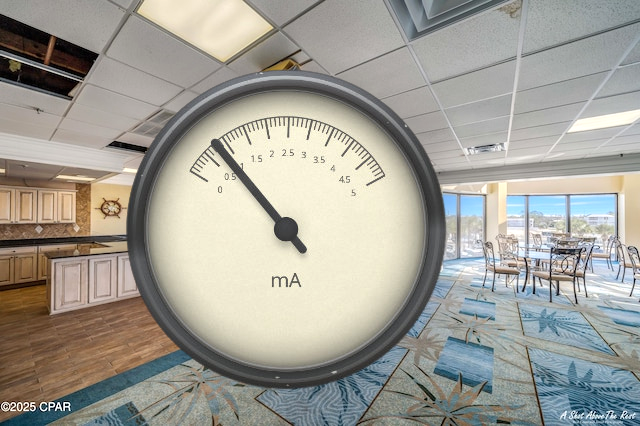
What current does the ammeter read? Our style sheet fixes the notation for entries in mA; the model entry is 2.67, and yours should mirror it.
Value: 0.8
